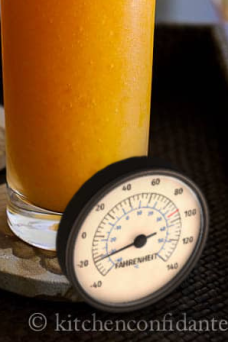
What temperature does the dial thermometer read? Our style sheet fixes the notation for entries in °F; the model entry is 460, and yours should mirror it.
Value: -20
